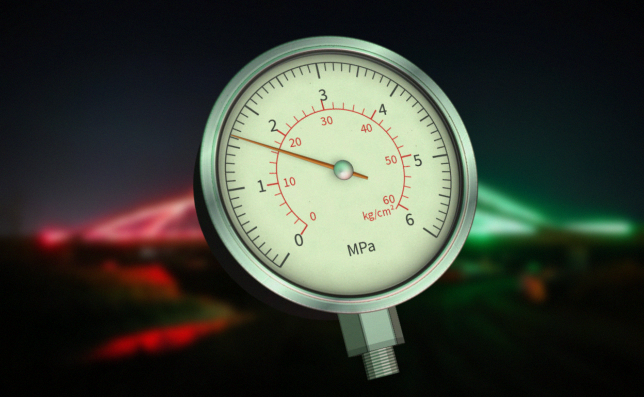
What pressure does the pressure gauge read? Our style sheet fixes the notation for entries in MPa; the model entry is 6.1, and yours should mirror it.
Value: 1.6
